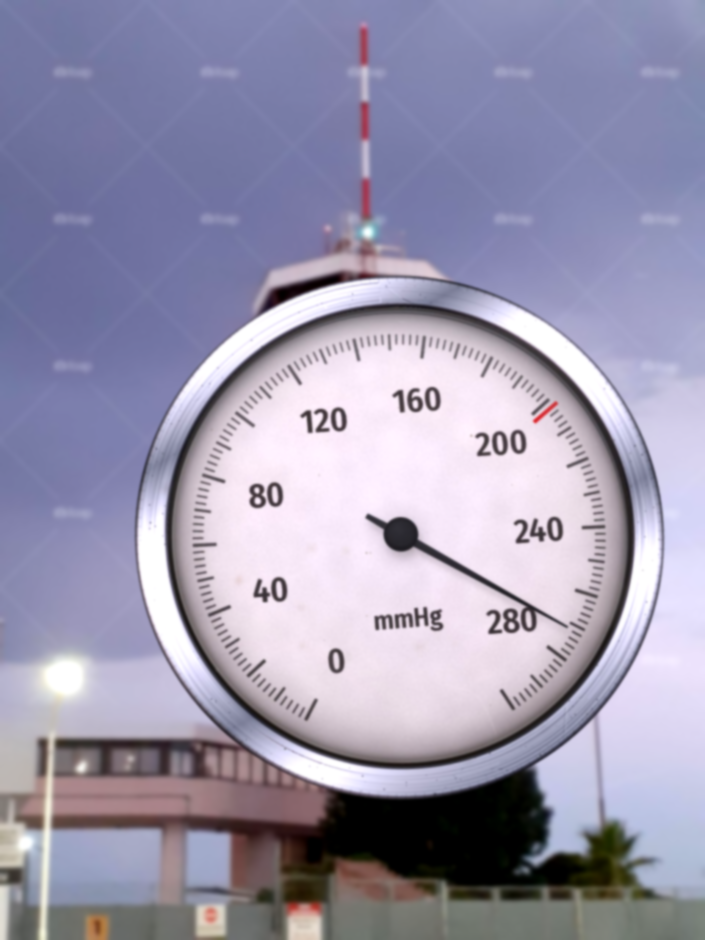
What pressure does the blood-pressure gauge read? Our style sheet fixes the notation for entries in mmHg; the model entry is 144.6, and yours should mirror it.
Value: 272
